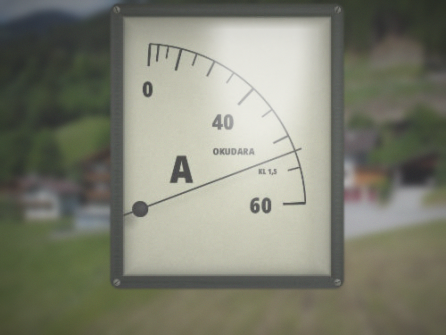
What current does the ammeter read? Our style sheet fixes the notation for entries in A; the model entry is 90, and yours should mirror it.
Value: 52.5
